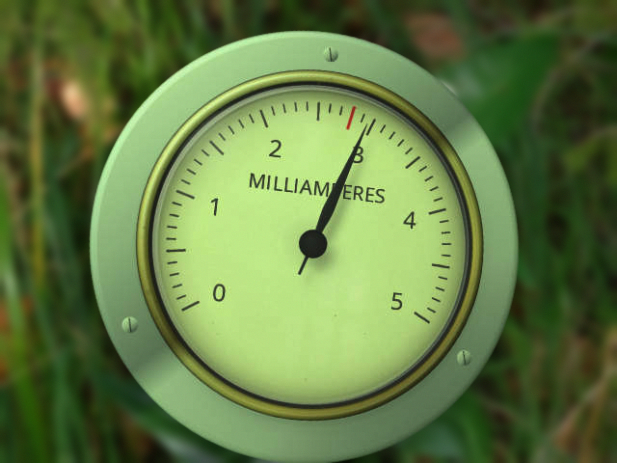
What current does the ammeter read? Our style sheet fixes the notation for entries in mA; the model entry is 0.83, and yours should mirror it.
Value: 2.95
